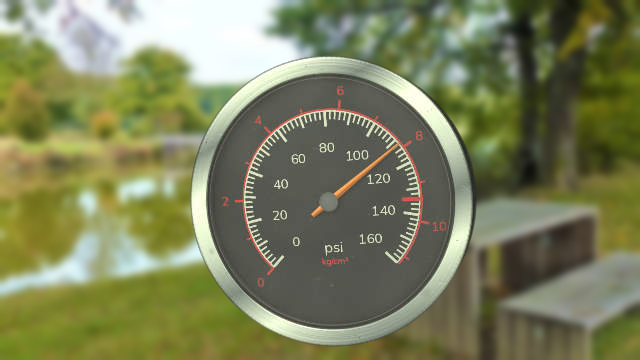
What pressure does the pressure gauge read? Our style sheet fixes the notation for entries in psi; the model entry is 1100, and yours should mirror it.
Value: 112
